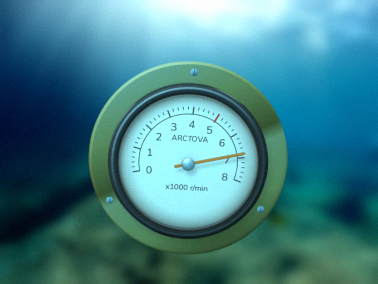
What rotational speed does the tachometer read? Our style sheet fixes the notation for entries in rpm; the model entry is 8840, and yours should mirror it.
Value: 6800
